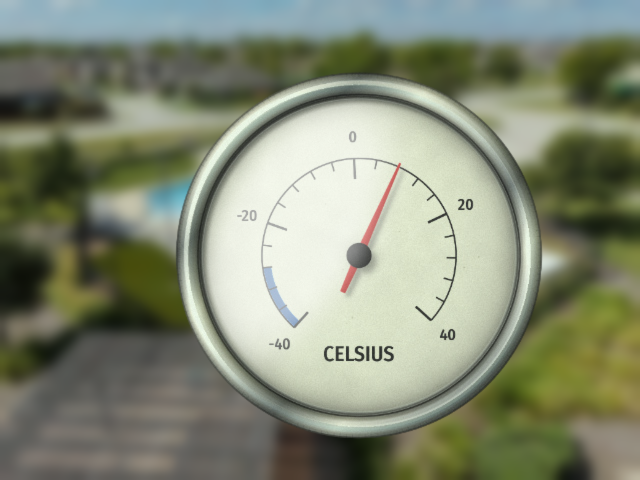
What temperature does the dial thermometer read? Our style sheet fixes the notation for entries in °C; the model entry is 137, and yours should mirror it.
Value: 8
